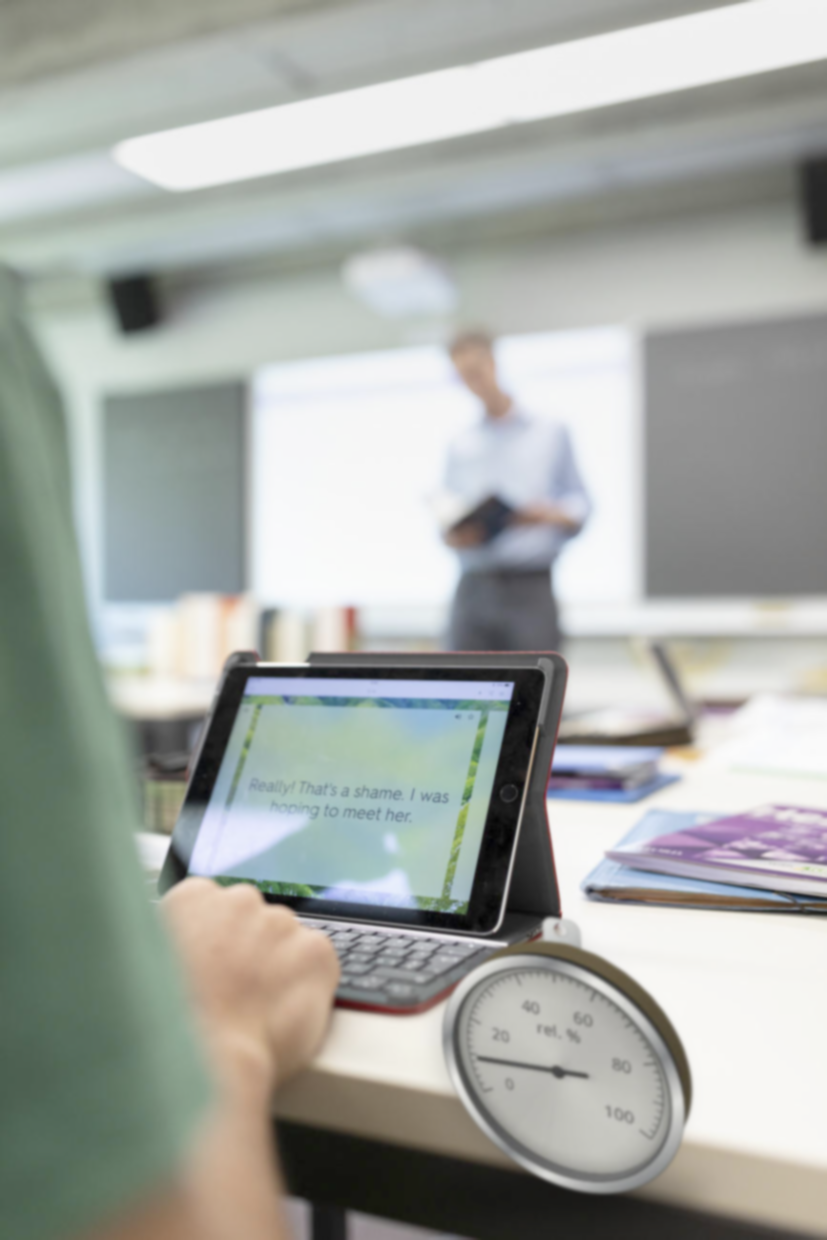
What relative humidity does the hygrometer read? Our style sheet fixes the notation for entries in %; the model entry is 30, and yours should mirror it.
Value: 10
